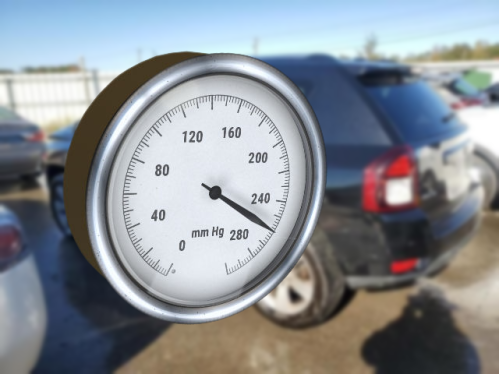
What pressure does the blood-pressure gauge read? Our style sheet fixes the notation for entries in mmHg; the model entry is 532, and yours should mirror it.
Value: 260
